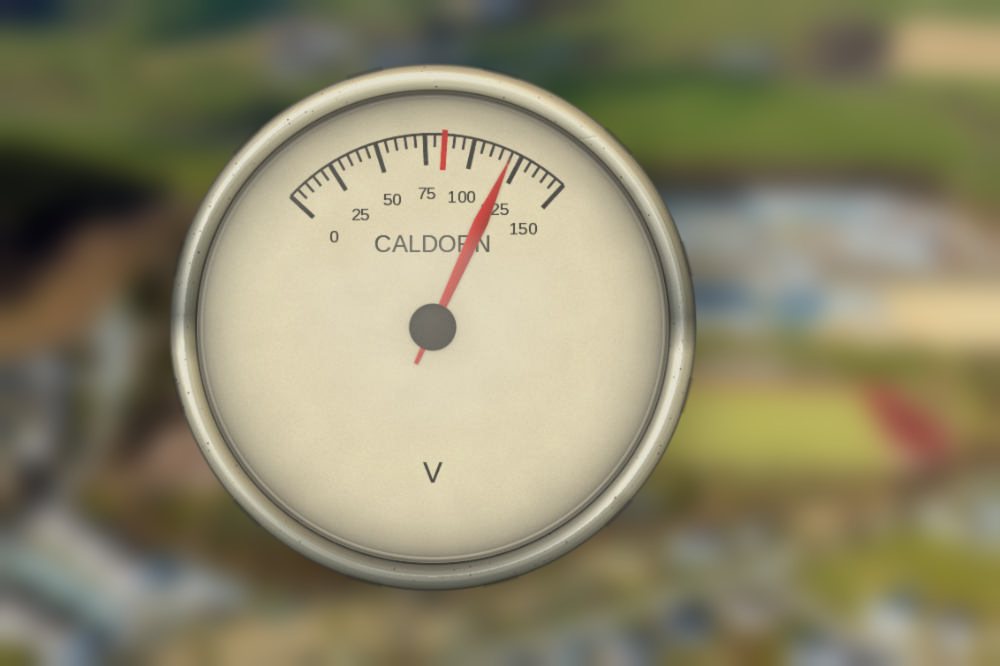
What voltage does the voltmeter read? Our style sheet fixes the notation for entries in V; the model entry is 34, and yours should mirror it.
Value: 120
